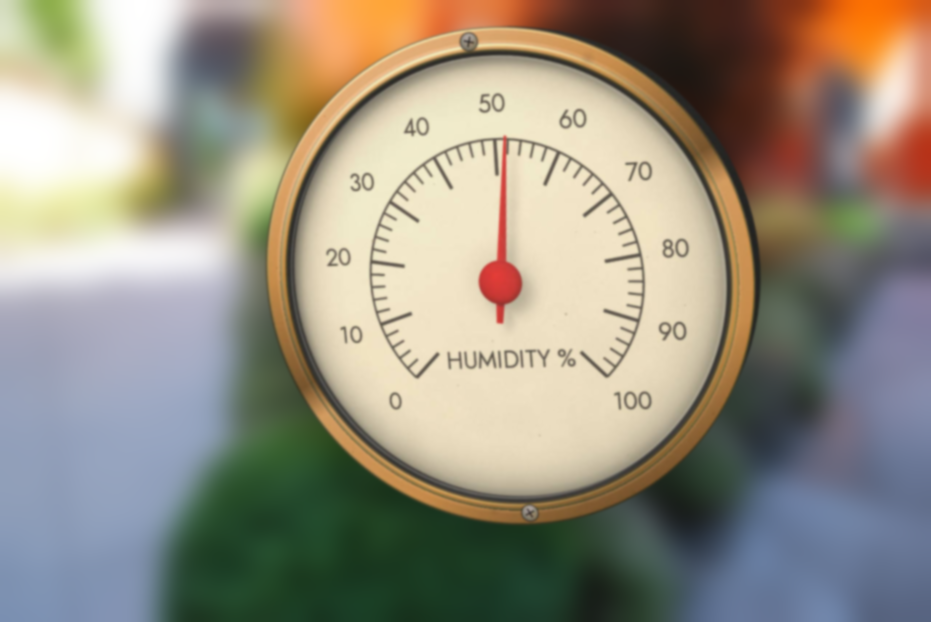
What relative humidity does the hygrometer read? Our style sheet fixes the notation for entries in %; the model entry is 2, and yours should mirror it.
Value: 52
